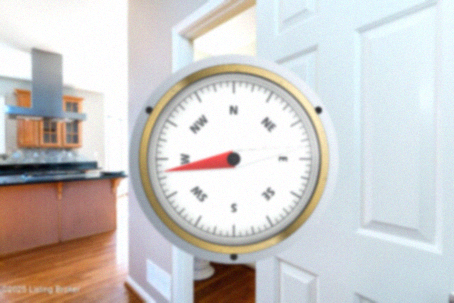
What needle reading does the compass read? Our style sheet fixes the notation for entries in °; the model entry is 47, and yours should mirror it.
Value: 260
